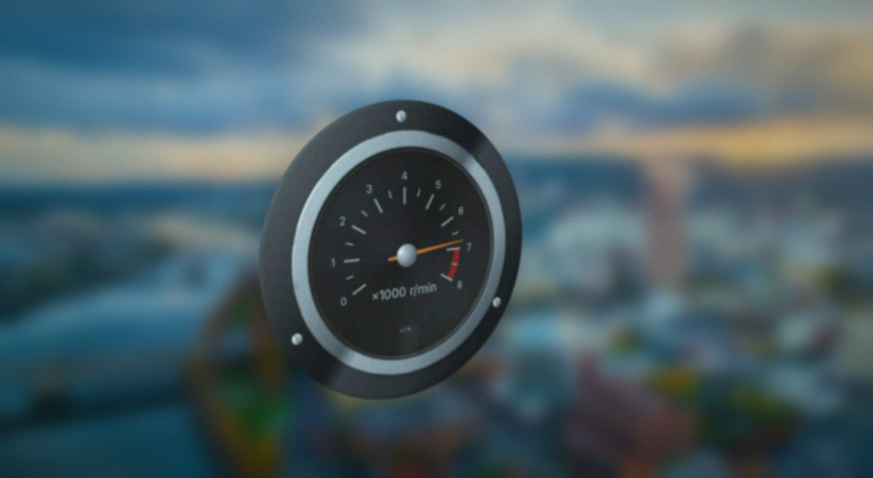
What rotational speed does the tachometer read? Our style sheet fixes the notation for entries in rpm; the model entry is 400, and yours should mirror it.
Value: 6750
